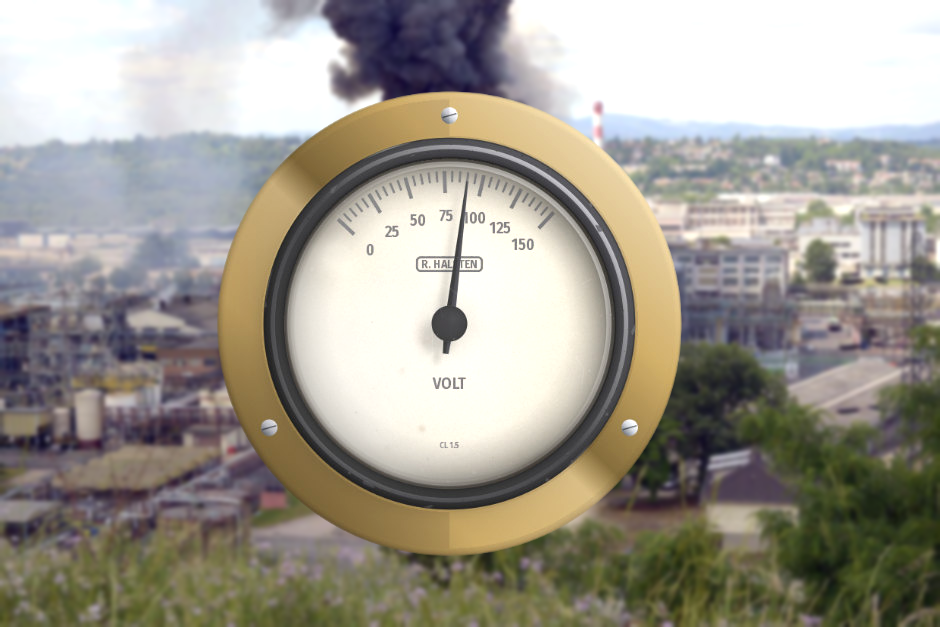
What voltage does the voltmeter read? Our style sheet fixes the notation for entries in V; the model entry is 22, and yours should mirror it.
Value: 90
